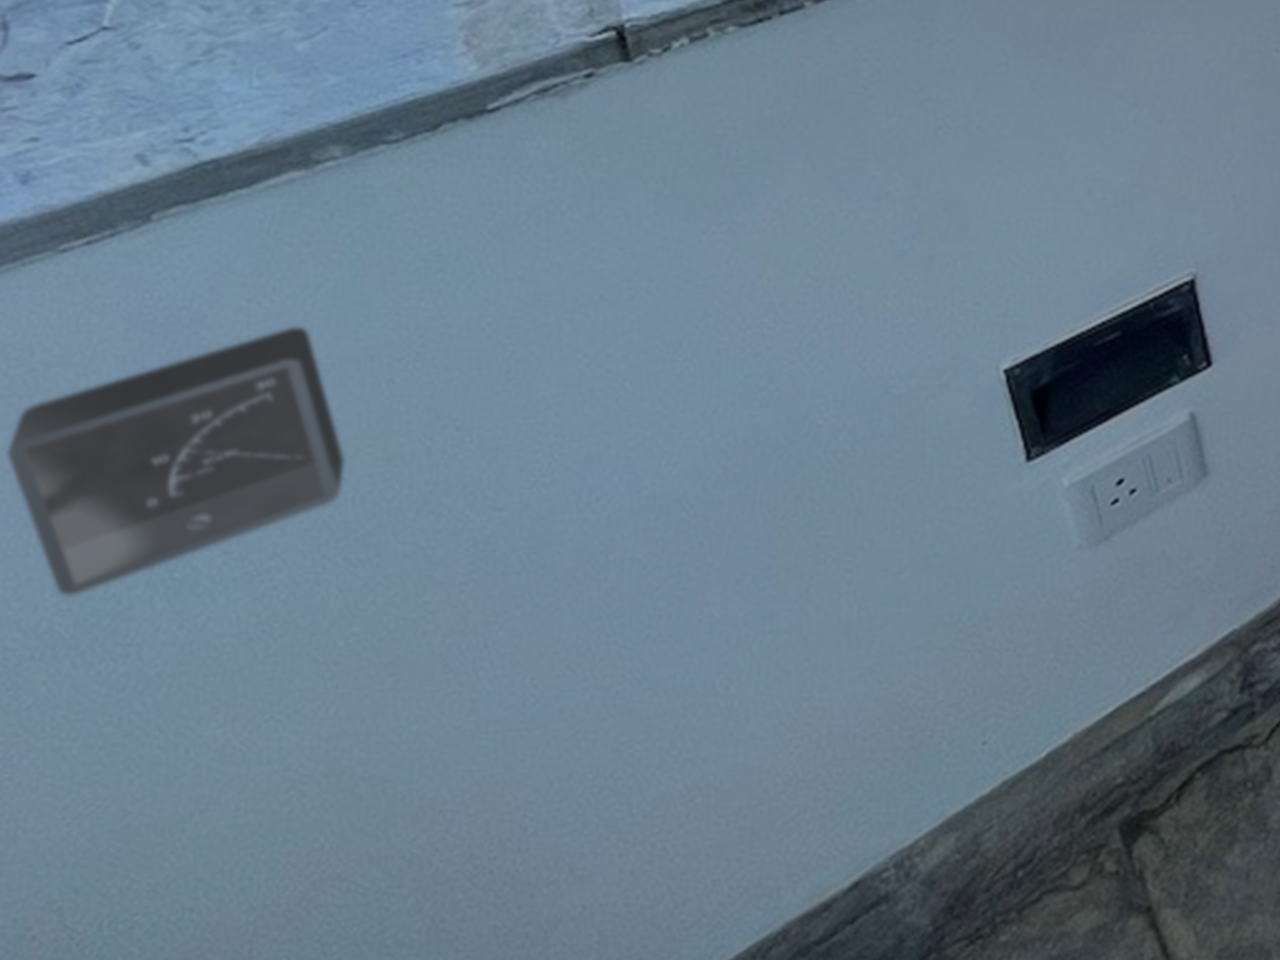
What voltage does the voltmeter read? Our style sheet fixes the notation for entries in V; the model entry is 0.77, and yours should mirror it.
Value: 12.5
